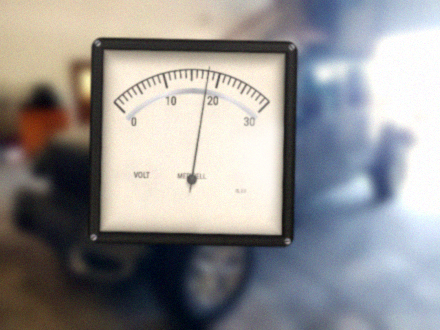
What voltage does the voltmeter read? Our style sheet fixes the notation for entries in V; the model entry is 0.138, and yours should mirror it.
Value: 18
